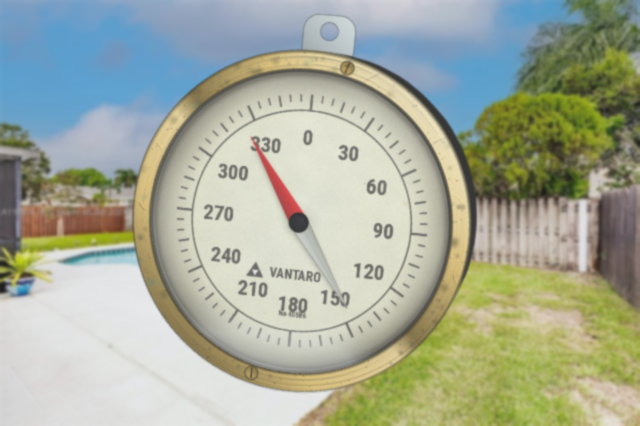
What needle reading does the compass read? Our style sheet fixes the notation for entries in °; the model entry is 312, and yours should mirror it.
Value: 325
